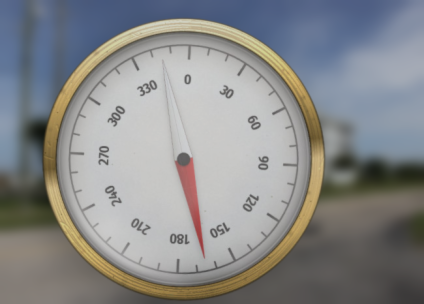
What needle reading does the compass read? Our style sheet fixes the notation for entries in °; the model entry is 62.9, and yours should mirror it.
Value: 165
